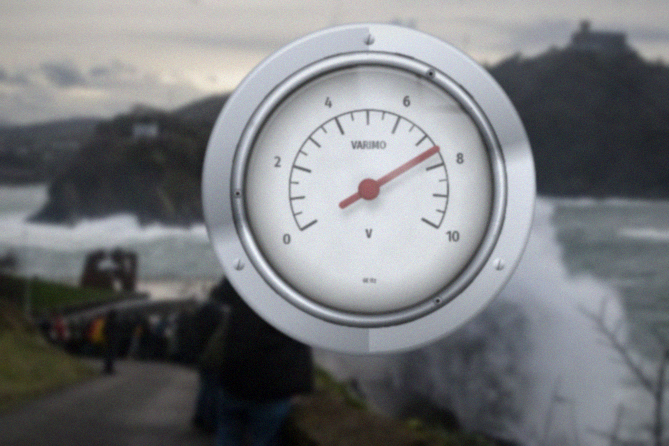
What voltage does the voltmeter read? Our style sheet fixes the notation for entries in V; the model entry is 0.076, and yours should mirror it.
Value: 7.5
